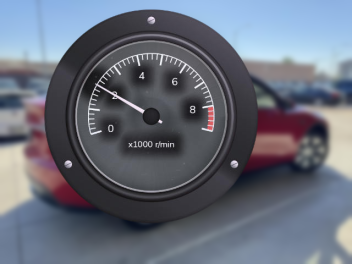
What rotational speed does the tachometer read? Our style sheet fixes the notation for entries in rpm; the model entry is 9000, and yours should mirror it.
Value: 2000
